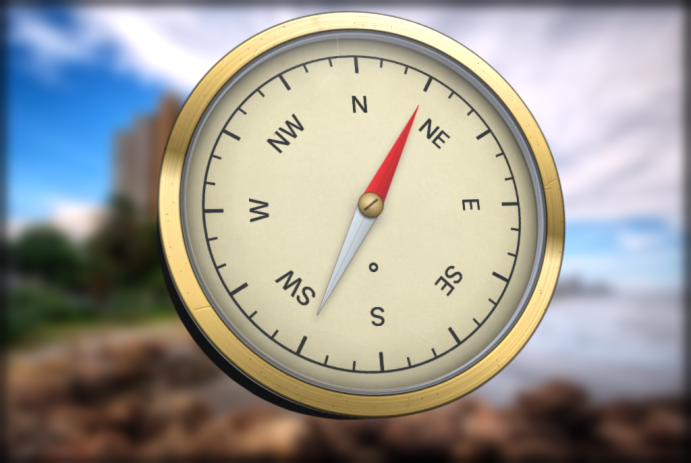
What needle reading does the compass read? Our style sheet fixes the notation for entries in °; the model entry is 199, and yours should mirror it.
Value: 30
